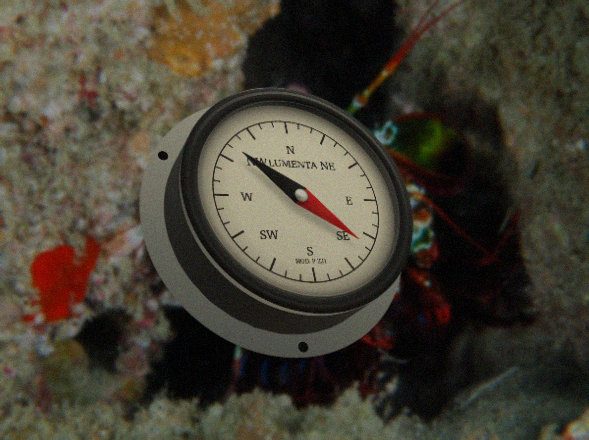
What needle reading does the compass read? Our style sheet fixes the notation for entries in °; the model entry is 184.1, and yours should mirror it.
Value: 130
